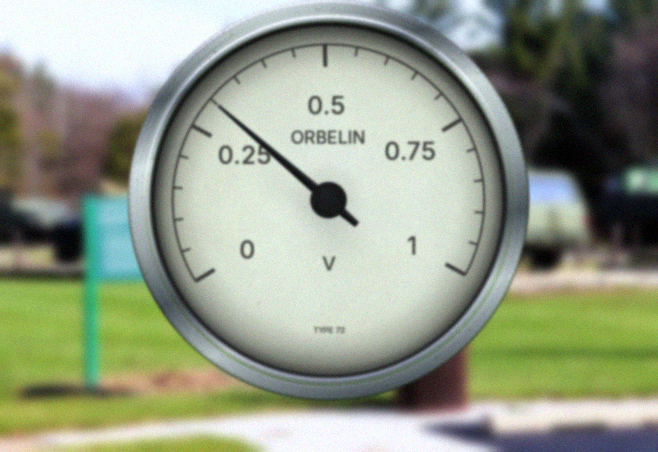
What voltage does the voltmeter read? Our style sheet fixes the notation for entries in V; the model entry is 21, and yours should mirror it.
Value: 0.3
